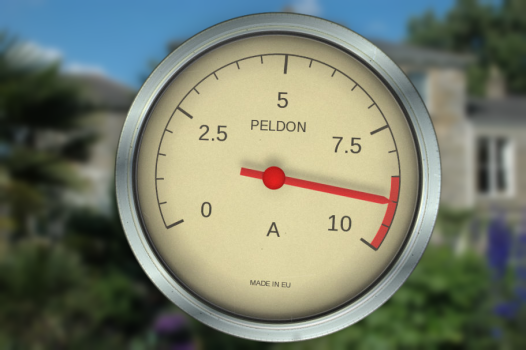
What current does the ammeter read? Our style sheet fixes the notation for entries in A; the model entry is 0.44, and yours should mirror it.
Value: 9
